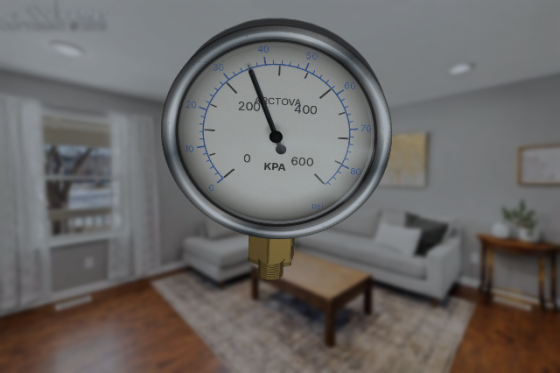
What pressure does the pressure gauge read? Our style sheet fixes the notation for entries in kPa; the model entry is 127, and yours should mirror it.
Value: 250
